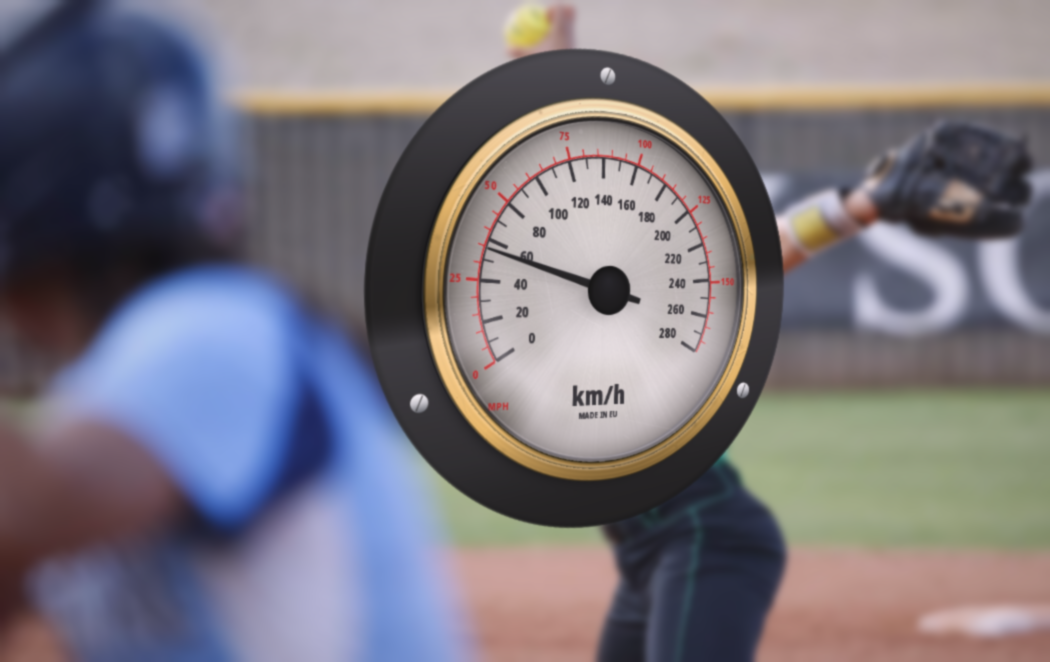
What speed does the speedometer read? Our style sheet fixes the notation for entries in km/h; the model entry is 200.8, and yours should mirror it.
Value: 55
